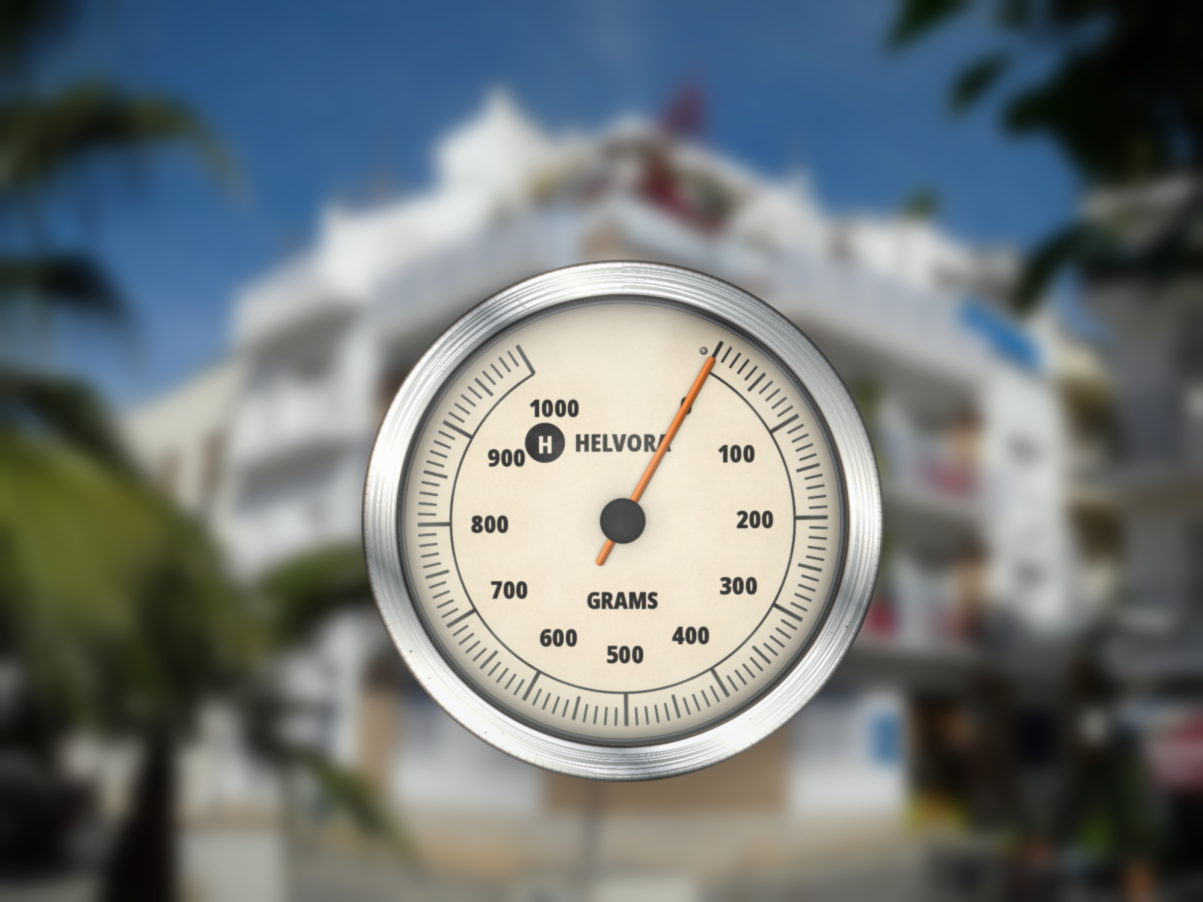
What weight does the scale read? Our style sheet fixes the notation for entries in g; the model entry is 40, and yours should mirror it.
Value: 0
